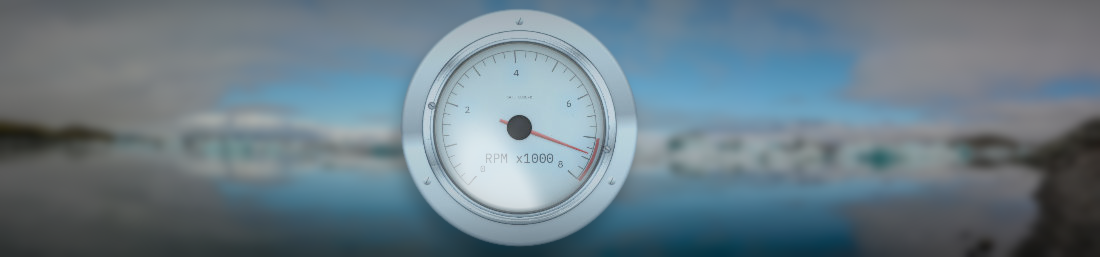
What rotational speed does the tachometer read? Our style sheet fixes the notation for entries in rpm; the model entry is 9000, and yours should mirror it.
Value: 7375
